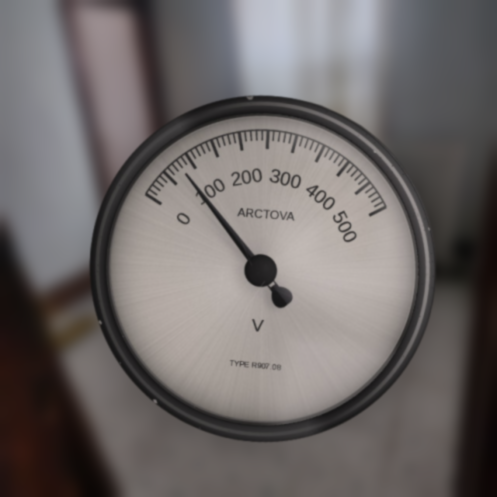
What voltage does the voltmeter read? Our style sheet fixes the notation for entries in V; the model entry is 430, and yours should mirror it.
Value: 80
